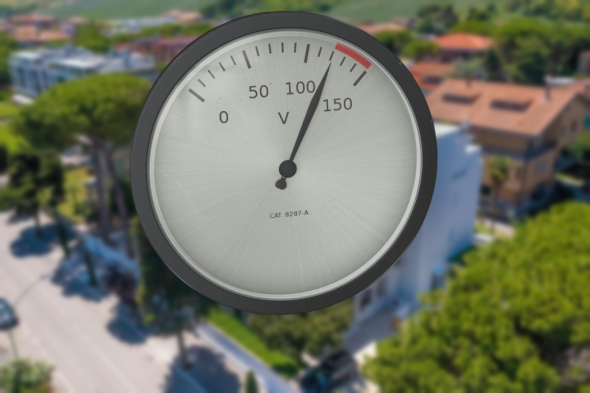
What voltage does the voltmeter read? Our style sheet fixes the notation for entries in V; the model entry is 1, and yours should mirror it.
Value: 120
